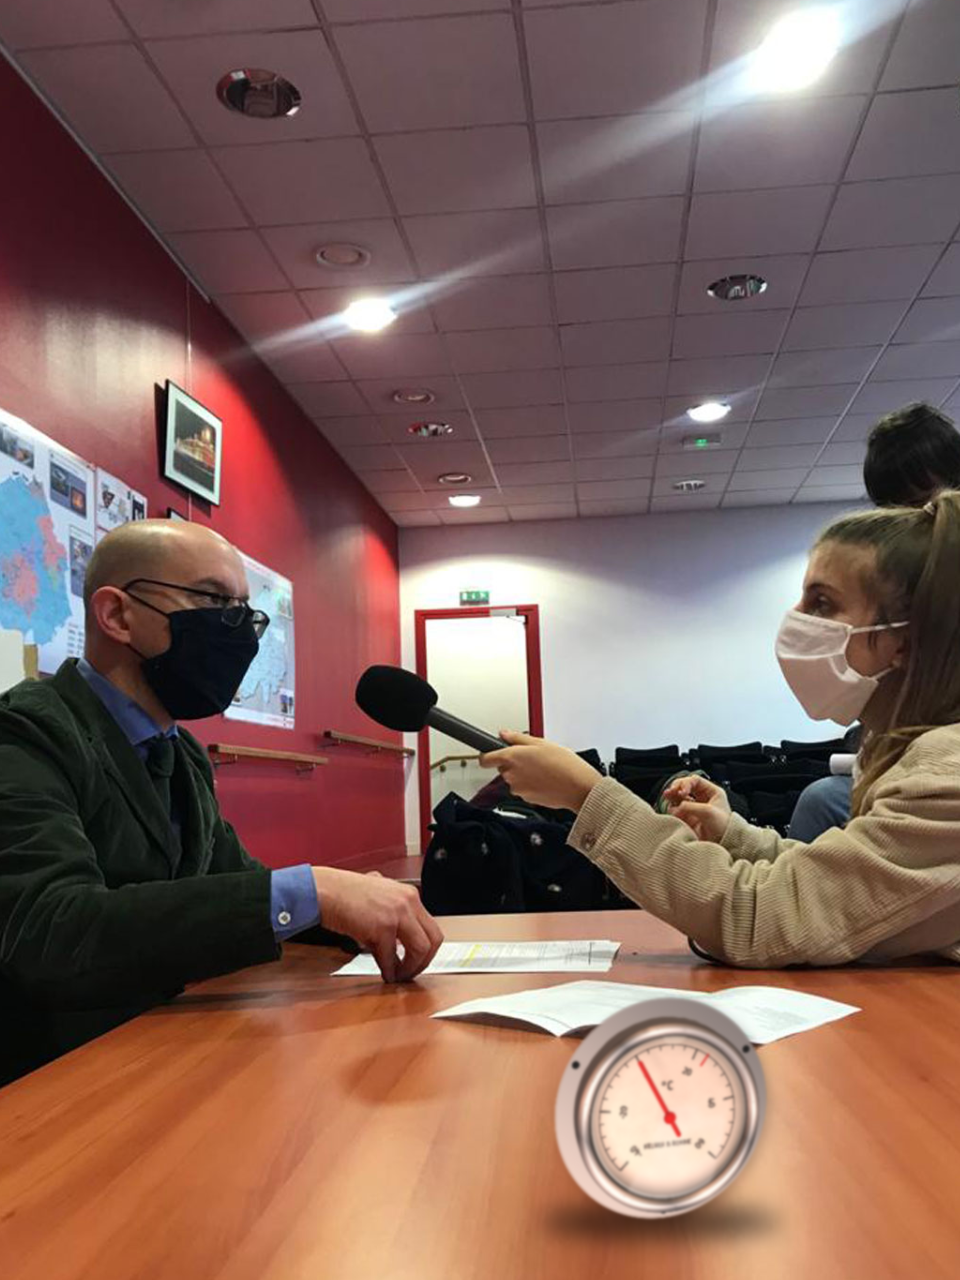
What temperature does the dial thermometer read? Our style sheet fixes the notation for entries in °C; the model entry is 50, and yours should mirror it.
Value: 0
